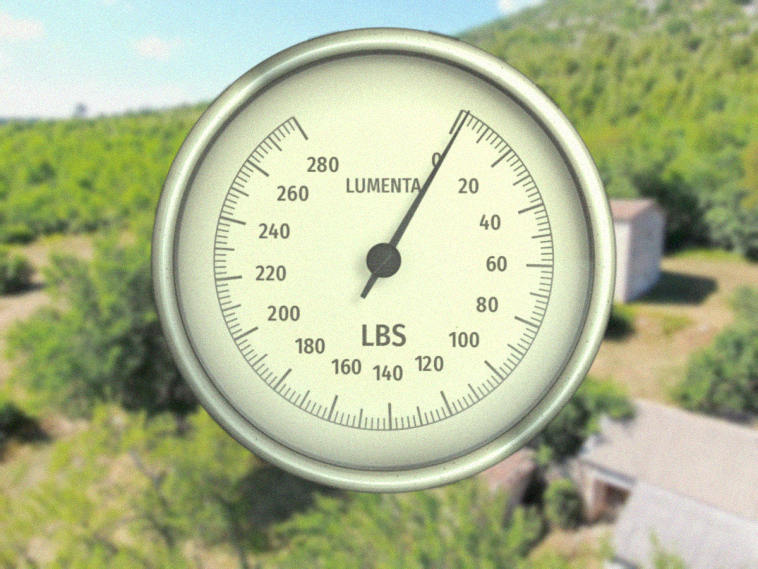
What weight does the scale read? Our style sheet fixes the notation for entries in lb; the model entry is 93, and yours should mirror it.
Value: 2
